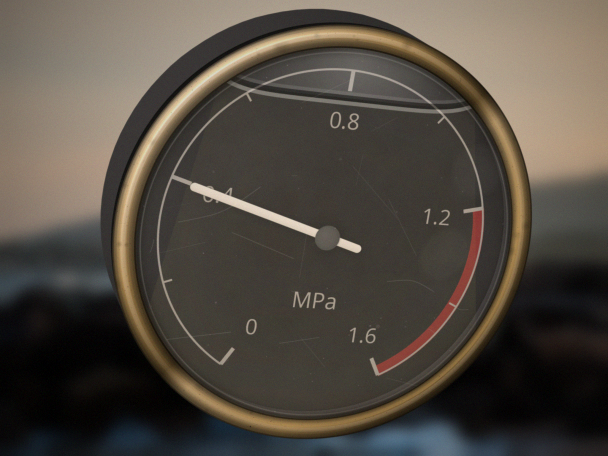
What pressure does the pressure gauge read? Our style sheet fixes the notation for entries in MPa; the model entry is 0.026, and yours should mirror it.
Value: 0.4
